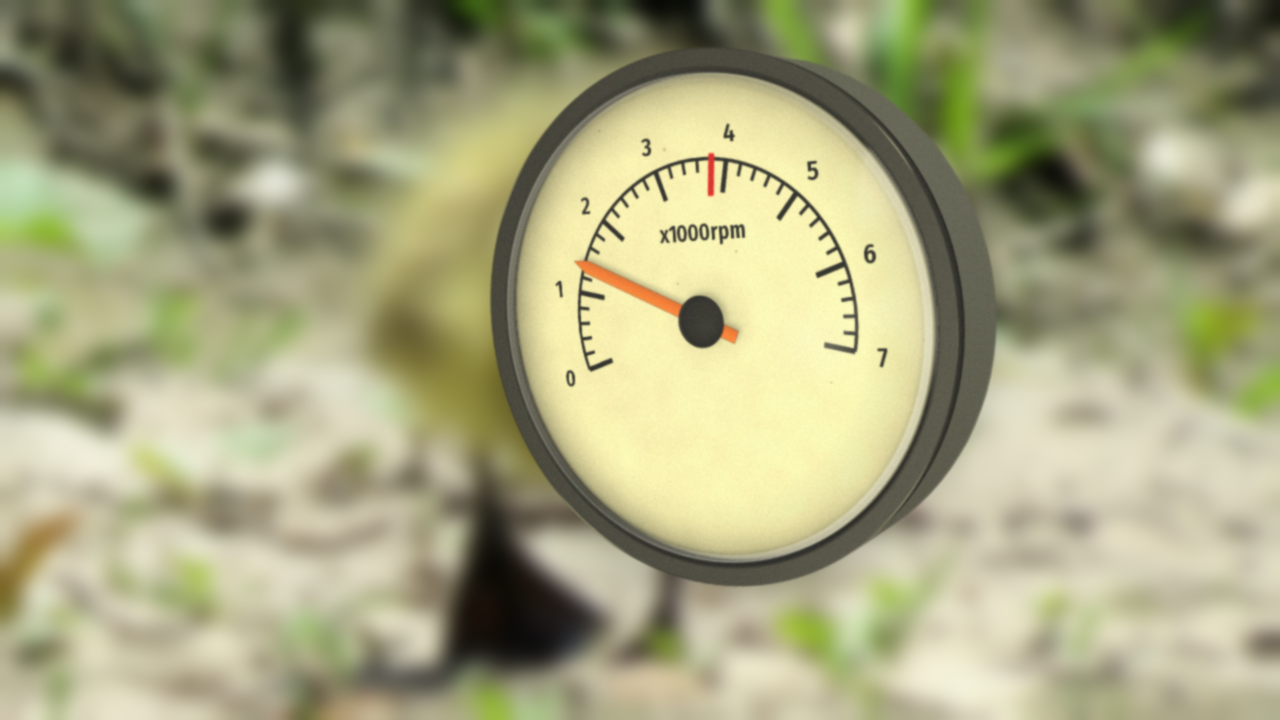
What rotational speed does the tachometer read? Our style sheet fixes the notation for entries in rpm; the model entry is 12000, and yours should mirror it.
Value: 1400
